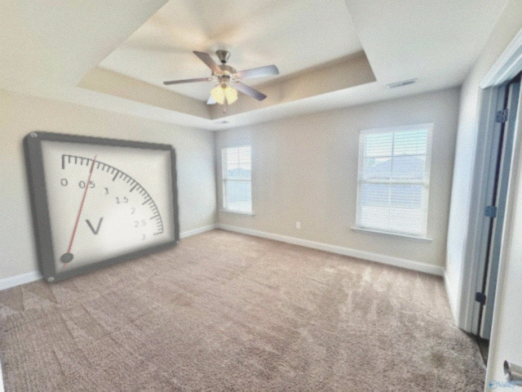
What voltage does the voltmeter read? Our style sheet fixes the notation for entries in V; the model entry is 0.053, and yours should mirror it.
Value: 0.5
